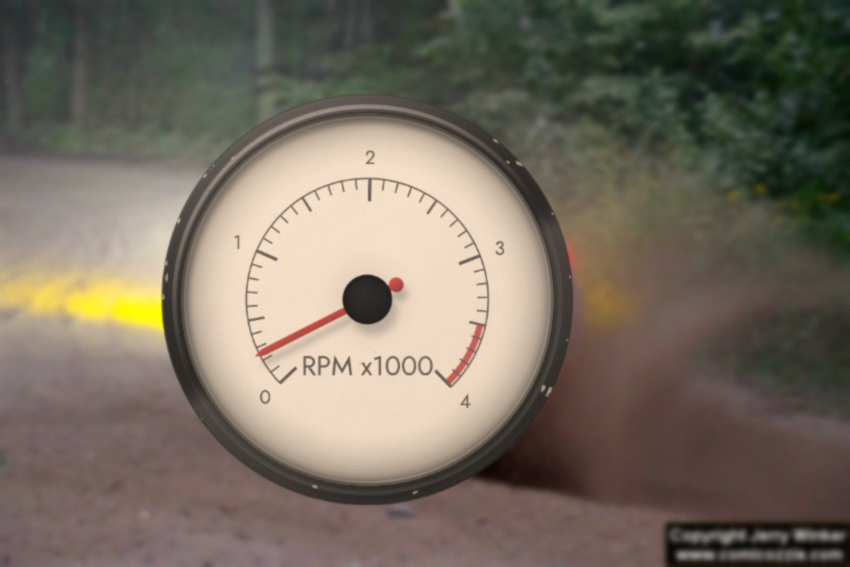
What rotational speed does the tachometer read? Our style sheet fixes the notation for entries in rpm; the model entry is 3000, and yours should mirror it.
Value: 250
